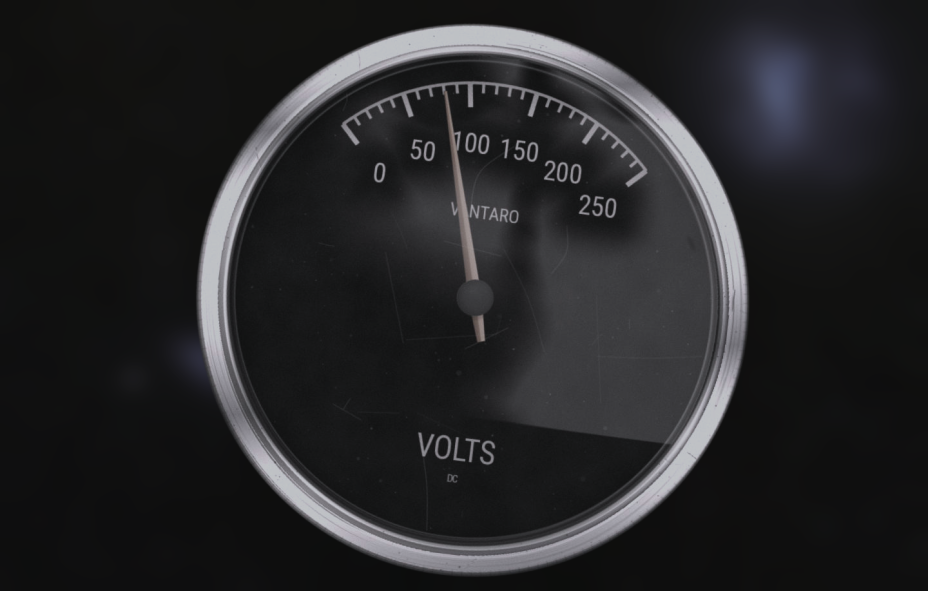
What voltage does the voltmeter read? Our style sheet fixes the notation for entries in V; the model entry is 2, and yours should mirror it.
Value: 80
